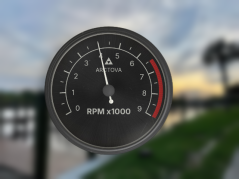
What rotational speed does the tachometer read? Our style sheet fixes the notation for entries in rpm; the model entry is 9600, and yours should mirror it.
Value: 4000
